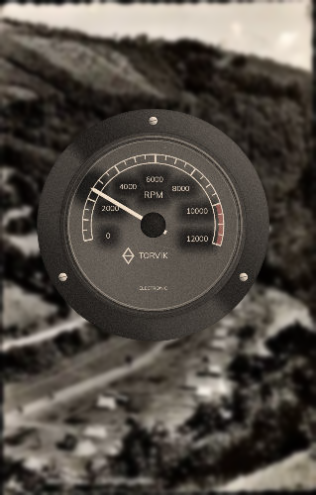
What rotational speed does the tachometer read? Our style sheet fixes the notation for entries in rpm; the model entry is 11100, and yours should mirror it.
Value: 2500
